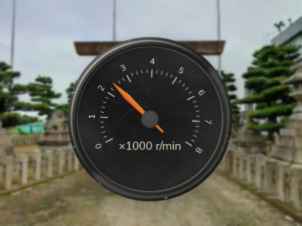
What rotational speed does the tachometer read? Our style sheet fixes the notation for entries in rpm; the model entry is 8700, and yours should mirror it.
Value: 2400
